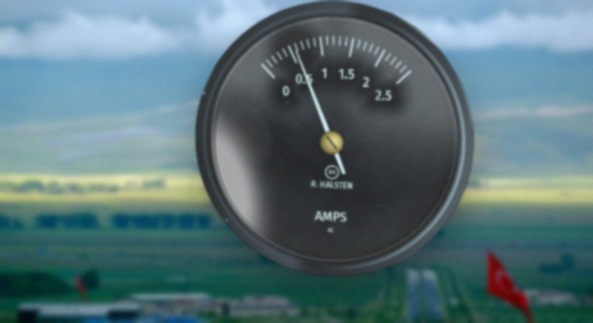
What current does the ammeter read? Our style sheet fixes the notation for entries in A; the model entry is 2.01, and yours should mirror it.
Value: 0.6
